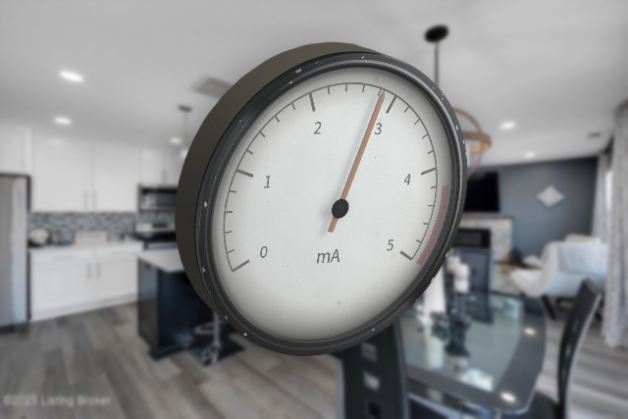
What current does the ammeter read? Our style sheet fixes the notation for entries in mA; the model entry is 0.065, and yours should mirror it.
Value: 2.8
